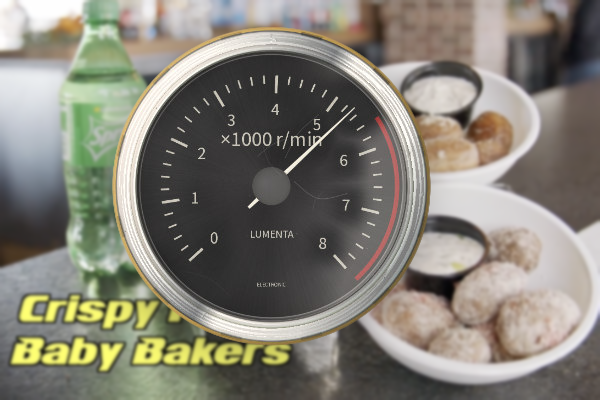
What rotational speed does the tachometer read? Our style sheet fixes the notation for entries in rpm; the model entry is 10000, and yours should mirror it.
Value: 5300
